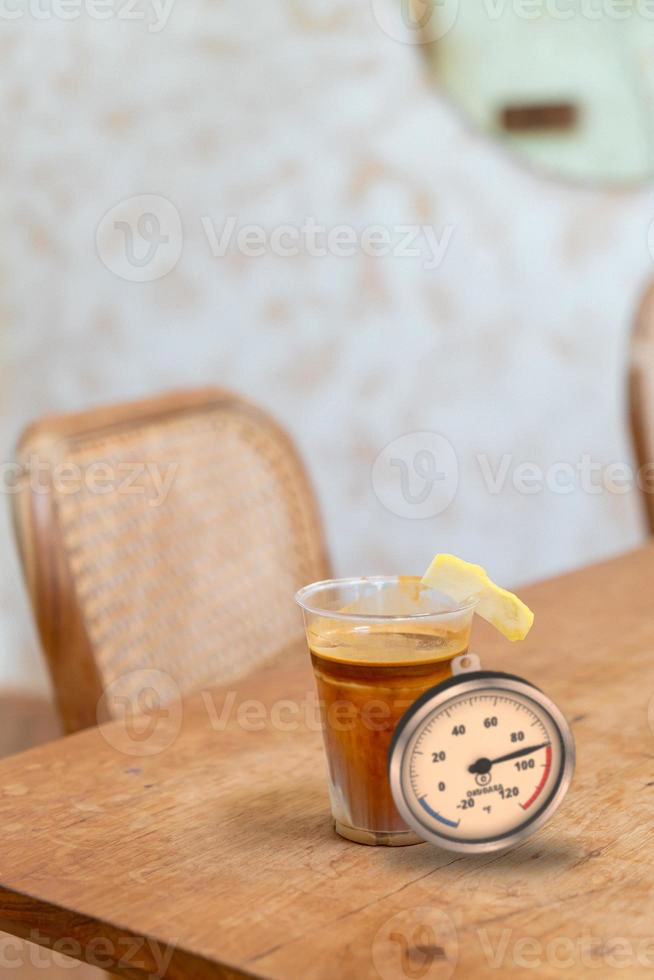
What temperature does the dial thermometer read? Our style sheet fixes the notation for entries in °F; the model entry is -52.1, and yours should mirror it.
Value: 90
